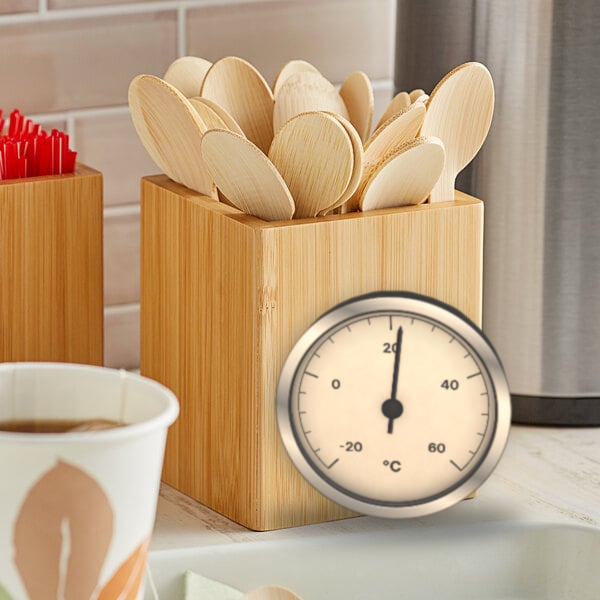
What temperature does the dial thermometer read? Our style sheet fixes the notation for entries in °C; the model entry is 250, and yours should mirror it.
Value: 22
